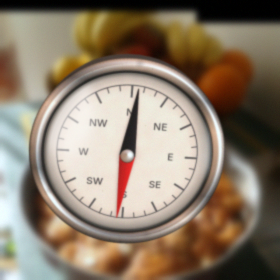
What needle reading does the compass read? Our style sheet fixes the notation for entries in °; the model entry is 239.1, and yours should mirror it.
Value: 185
